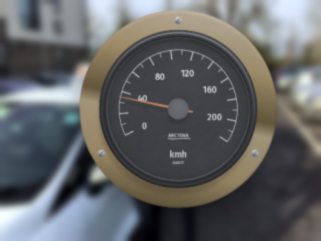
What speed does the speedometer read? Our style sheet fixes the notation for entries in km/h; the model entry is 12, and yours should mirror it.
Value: 35
